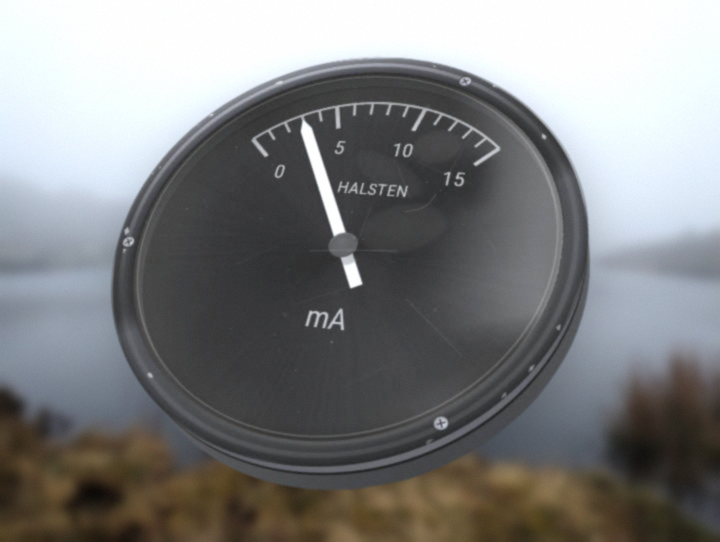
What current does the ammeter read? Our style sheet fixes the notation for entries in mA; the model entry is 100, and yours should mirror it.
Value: 3
